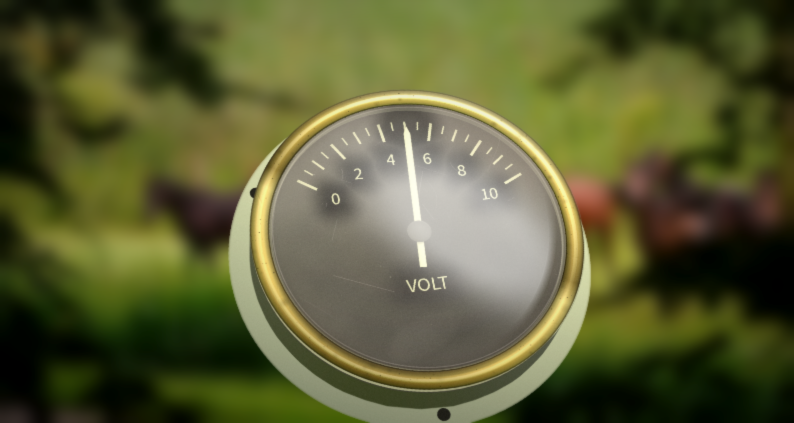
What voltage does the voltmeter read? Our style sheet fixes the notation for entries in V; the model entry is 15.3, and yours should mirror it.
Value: 5
